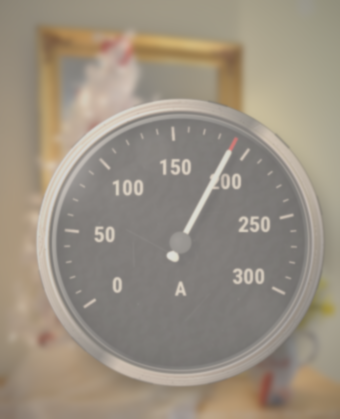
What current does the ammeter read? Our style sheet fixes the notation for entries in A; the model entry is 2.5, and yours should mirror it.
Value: 190
